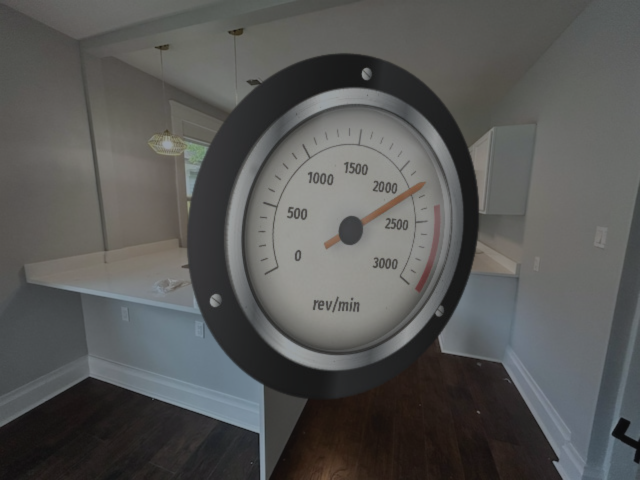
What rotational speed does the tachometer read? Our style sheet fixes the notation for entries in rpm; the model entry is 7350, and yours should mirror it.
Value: 2200
